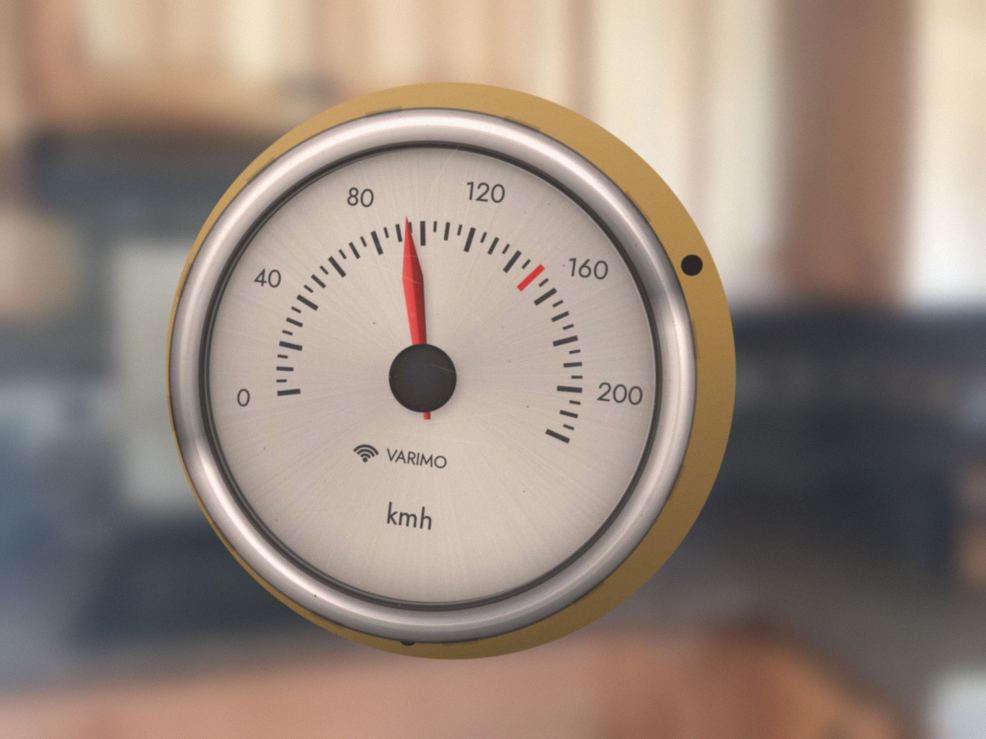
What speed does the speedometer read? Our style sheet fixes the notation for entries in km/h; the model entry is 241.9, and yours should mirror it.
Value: 95
